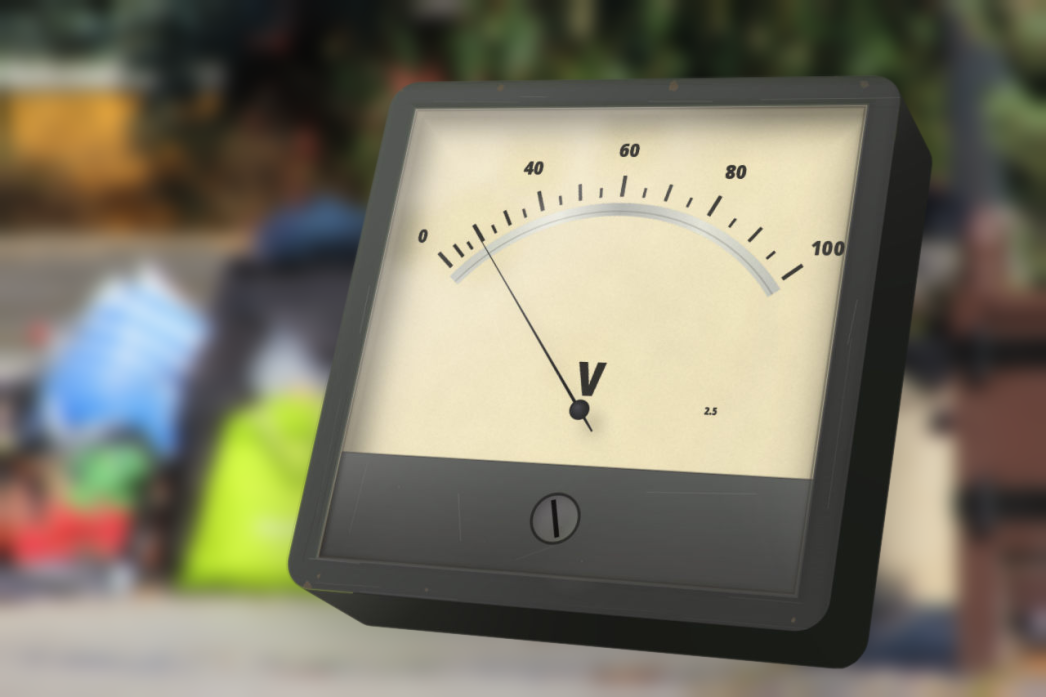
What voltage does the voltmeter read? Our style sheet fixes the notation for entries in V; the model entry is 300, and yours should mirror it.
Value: 20
